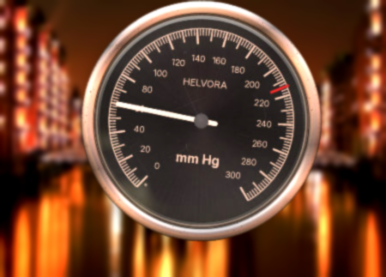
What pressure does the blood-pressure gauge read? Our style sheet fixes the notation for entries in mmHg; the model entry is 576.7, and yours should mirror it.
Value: 60
